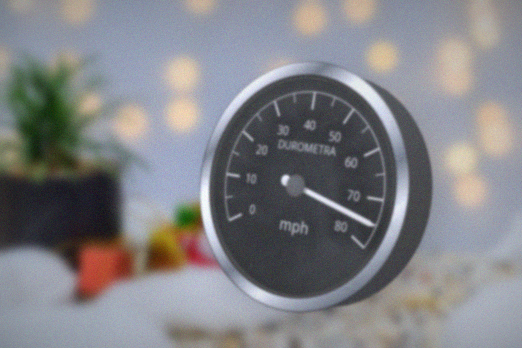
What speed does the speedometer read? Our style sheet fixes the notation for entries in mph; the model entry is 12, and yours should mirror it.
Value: 75
